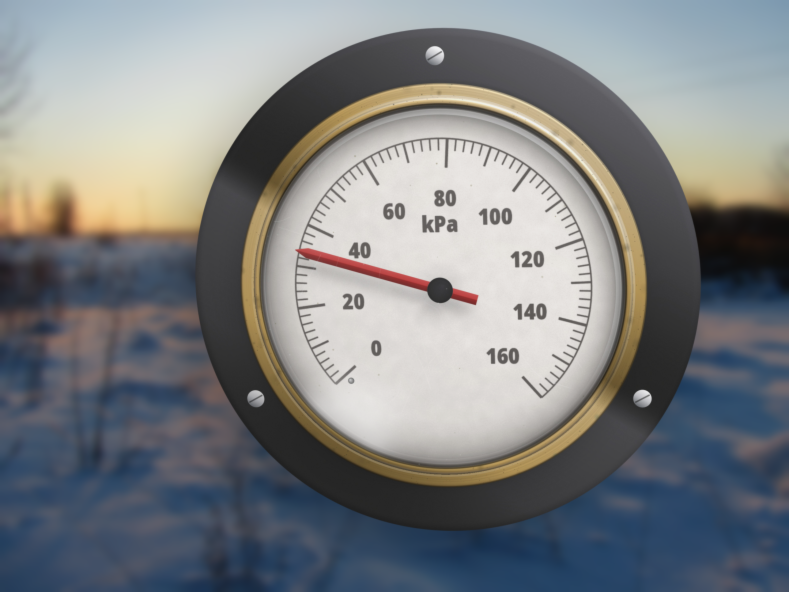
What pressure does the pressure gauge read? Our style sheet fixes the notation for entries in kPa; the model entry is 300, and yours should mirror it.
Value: 34
